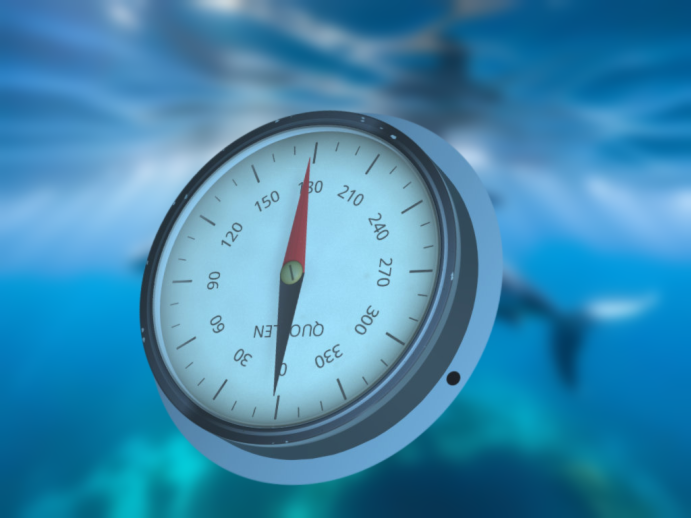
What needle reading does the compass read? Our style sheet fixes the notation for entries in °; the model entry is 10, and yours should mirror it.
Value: 180
